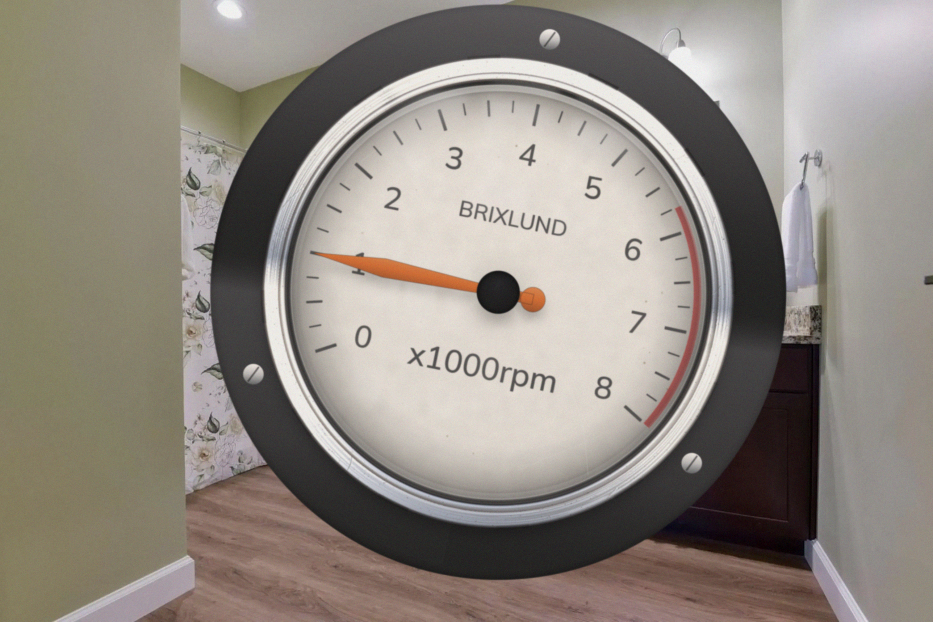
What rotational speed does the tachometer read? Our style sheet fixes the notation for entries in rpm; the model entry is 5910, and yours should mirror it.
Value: 1000
